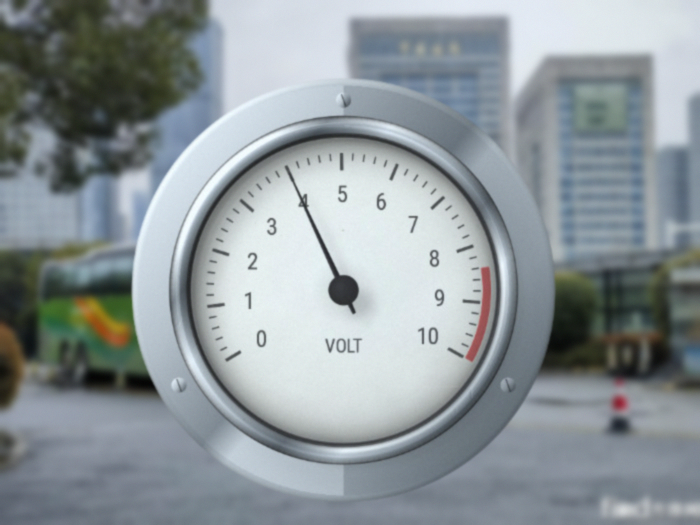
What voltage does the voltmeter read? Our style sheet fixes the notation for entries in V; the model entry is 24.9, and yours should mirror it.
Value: 4
